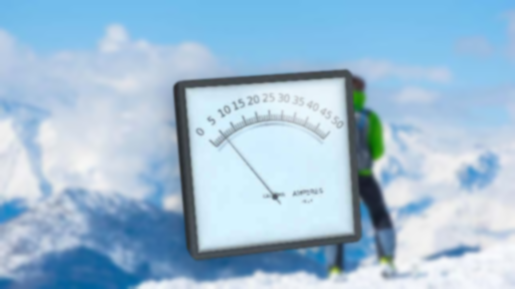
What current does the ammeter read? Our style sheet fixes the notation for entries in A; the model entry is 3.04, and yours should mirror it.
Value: 5
